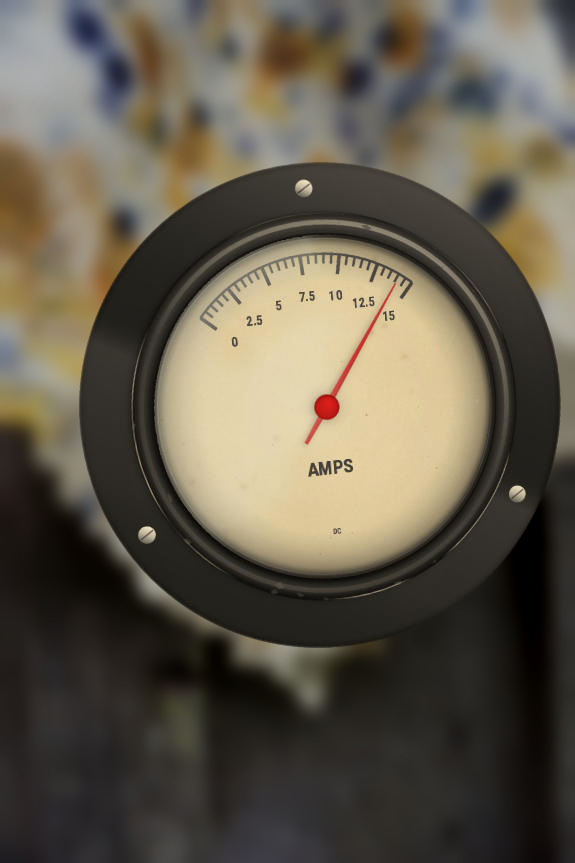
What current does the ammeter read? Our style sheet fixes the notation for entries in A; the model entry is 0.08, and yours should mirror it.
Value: 14
